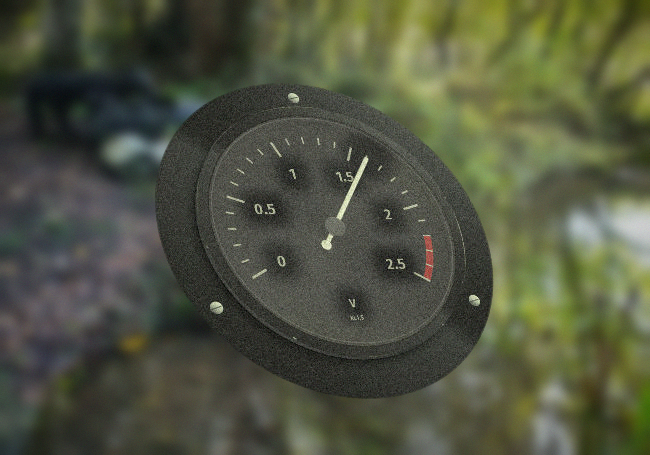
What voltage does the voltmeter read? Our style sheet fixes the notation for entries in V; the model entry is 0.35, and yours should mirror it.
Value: 1.6
